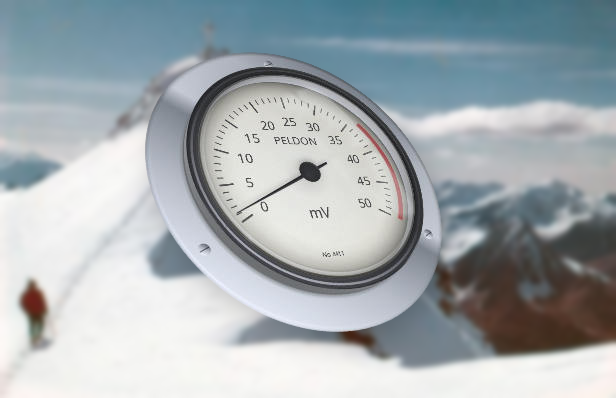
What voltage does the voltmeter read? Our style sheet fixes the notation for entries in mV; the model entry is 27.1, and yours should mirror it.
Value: 1
